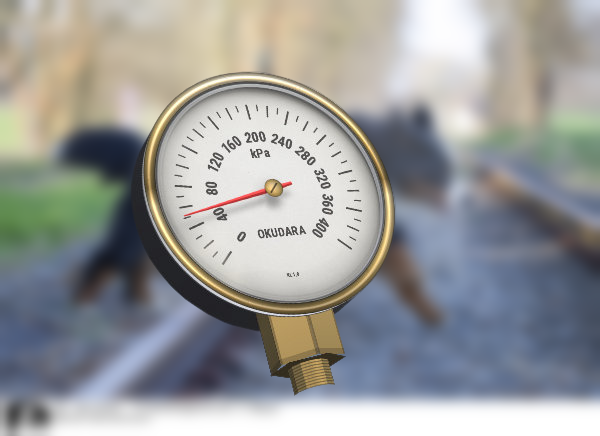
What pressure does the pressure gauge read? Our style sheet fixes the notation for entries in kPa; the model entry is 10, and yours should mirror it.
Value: 50
